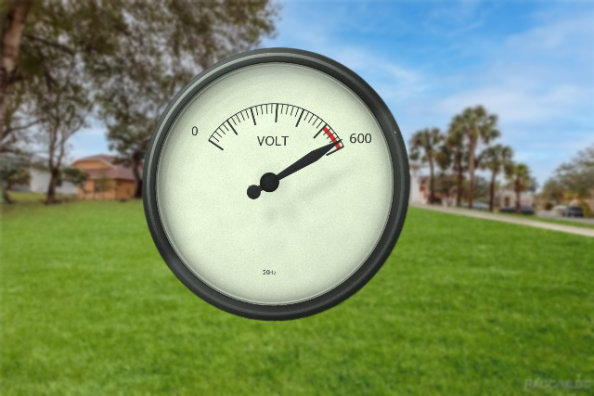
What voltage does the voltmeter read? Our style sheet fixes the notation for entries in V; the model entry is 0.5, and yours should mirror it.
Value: 580
